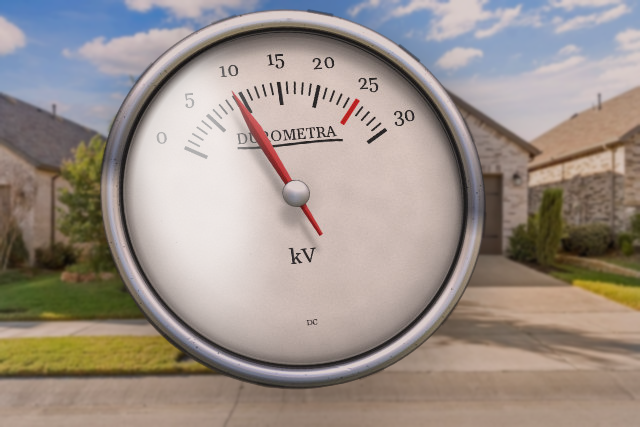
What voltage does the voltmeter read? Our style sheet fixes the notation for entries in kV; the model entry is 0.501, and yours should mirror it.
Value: 9
